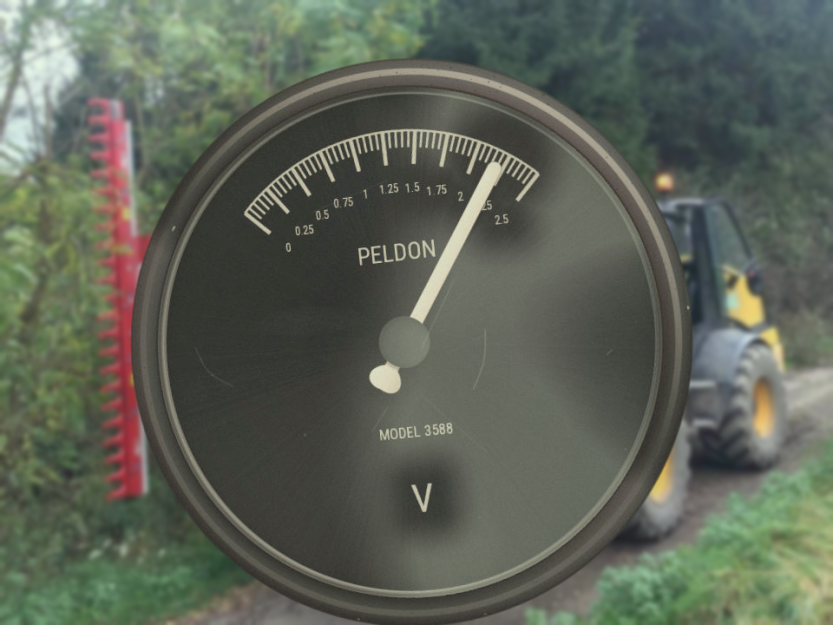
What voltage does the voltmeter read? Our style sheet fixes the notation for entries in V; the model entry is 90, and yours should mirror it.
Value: 2.2
